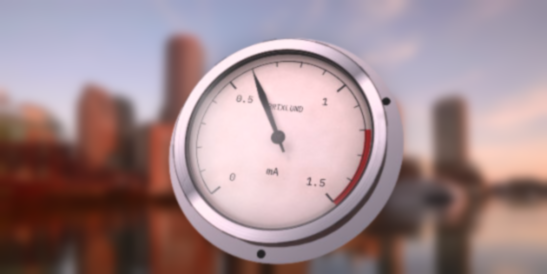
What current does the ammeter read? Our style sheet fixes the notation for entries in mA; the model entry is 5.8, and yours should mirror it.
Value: 0.6
